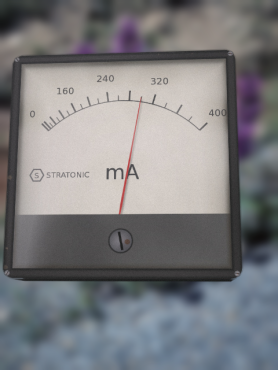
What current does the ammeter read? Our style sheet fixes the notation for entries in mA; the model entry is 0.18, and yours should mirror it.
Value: 300
